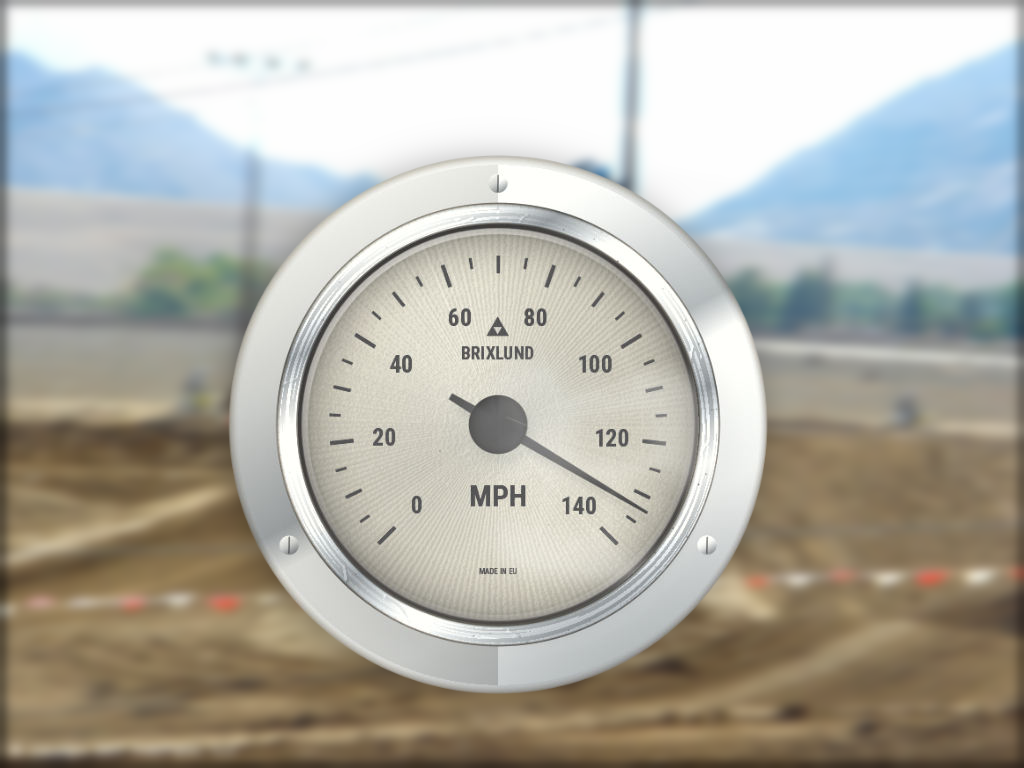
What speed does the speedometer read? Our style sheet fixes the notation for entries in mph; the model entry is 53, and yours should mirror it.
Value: 132.5
